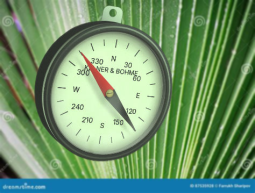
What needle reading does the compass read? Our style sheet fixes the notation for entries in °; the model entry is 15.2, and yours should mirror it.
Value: 315
